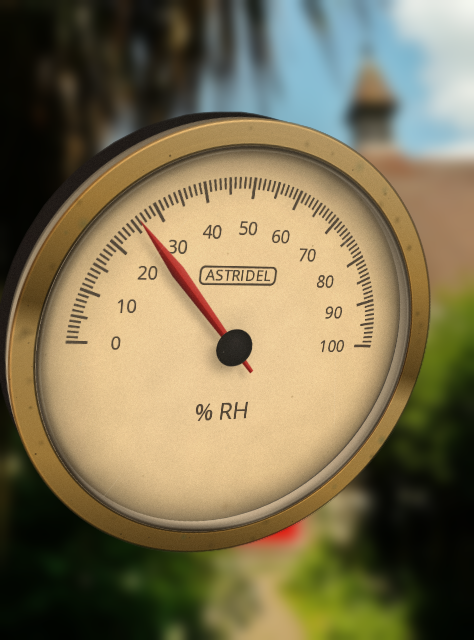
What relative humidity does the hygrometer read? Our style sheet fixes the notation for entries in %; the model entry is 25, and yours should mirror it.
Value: 26
